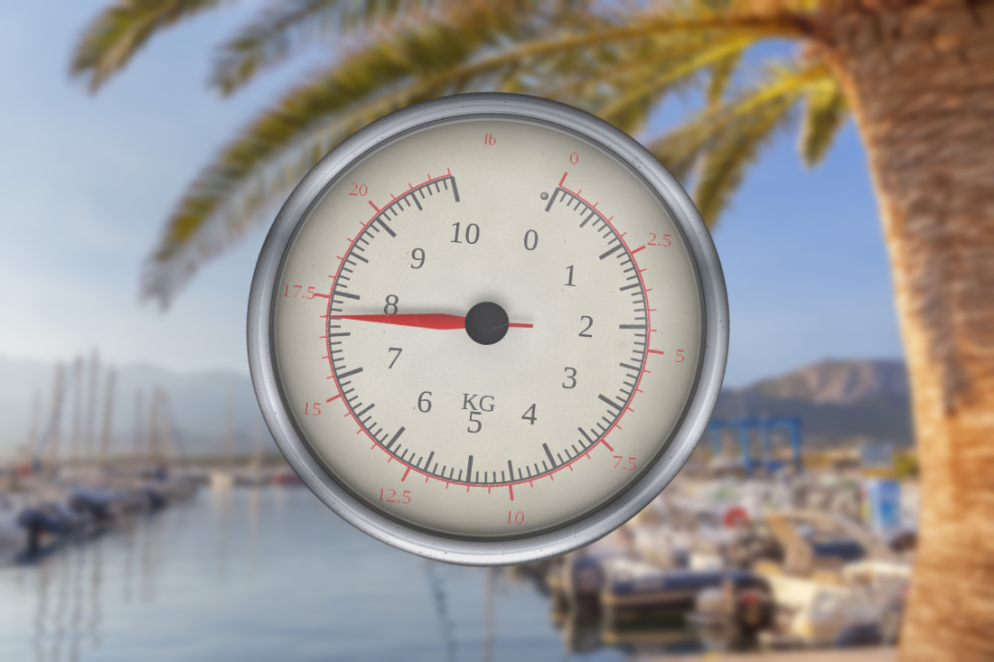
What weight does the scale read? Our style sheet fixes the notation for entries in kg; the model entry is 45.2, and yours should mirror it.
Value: 7.7
